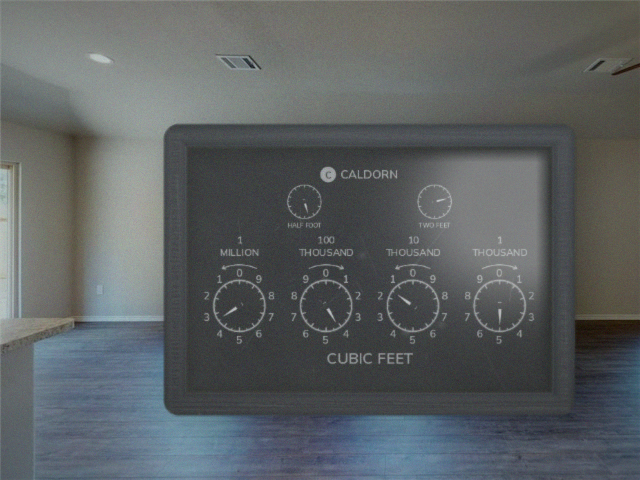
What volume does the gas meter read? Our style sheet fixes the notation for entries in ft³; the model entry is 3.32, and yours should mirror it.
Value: 341500
